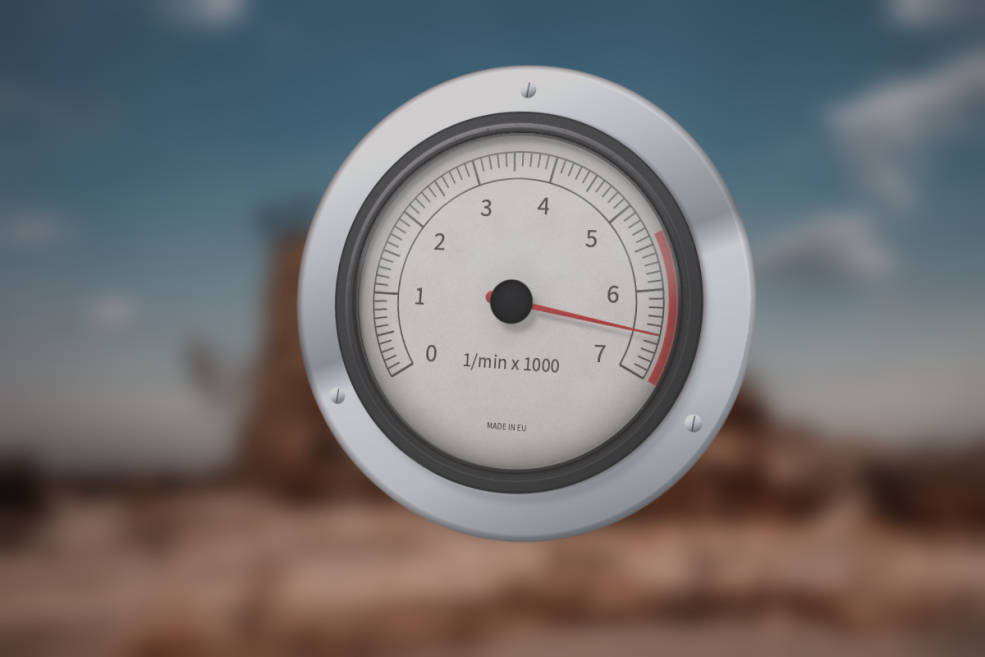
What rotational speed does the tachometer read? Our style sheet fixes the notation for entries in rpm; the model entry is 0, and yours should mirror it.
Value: 6500
